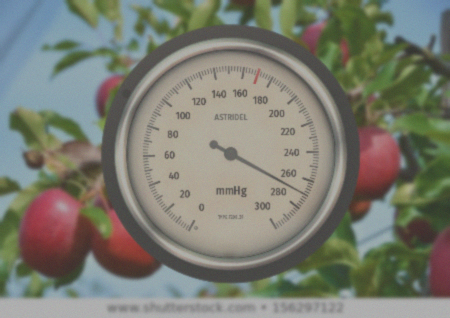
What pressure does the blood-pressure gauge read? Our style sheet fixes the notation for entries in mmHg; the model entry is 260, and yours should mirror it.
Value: 270
